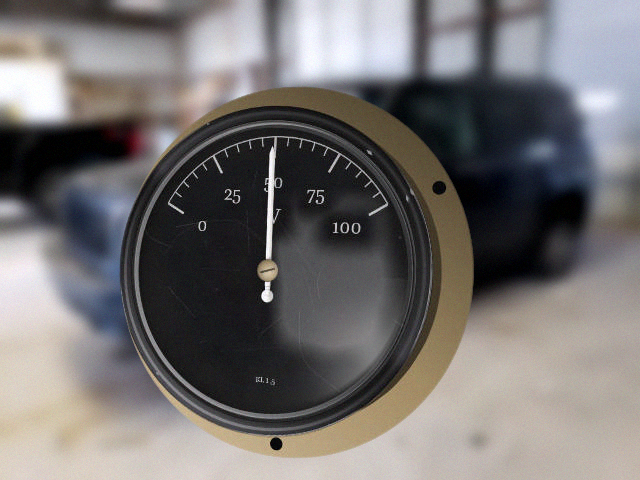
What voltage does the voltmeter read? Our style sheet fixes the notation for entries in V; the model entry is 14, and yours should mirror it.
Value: 50
